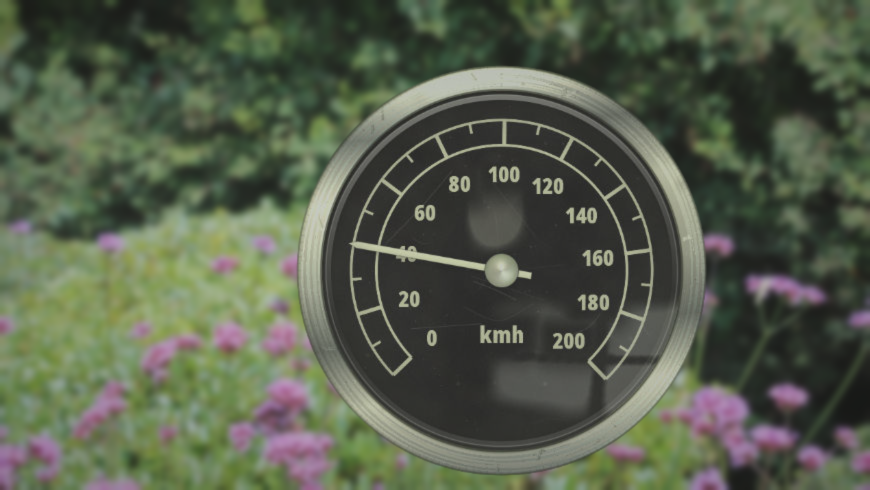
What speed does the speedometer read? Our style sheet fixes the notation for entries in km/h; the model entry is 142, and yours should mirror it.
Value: 40
